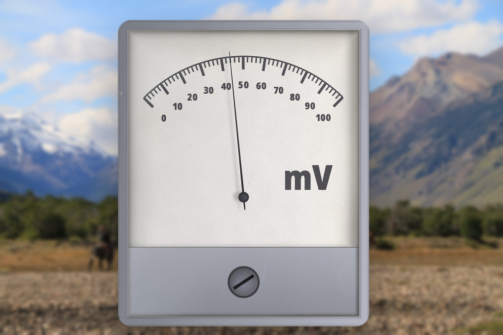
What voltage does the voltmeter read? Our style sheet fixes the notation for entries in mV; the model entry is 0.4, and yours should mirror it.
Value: 44
